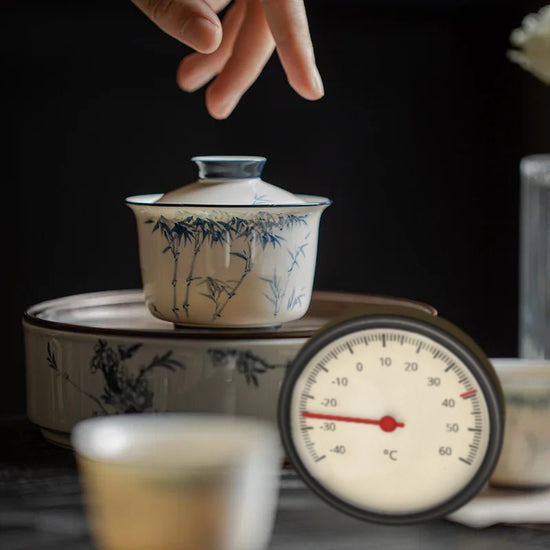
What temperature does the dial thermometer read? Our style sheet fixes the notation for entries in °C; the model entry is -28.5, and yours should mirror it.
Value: -25
